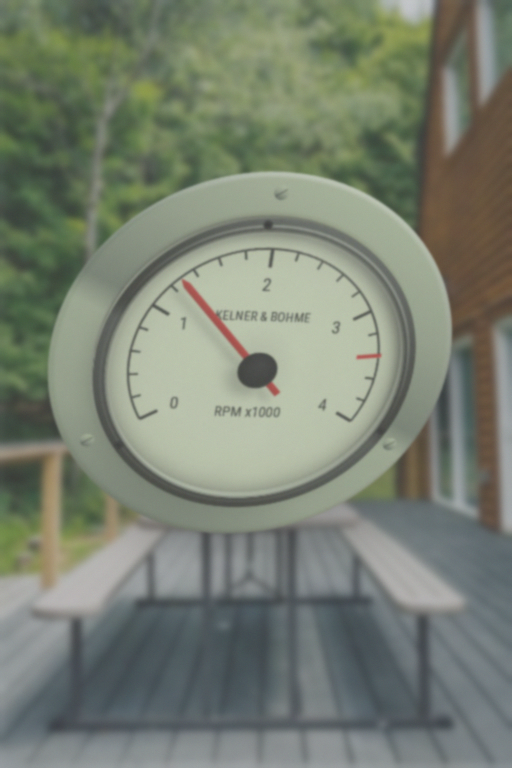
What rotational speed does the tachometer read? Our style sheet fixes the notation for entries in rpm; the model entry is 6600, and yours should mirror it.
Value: 1300
